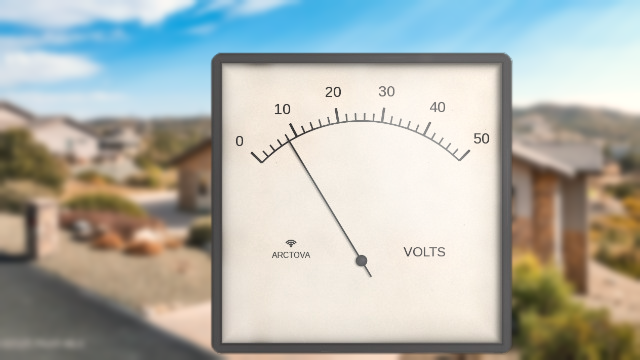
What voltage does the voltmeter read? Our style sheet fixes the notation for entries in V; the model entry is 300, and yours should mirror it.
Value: 8
